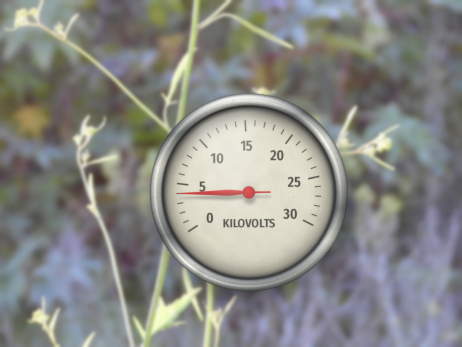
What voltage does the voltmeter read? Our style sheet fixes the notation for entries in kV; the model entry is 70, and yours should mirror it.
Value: 4
